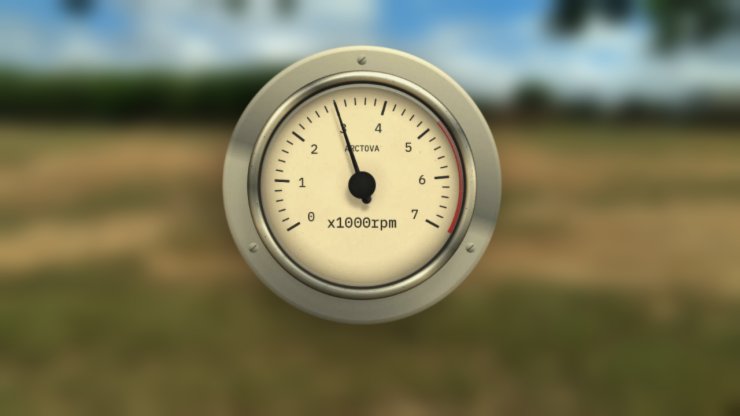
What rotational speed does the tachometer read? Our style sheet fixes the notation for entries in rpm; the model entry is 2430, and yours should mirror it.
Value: 3000
